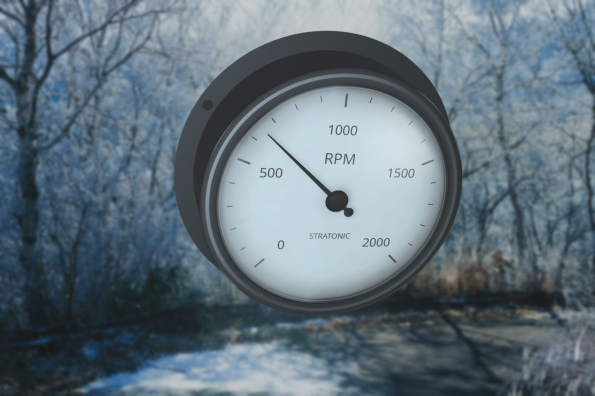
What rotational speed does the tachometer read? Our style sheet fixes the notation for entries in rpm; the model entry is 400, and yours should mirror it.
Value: 650
